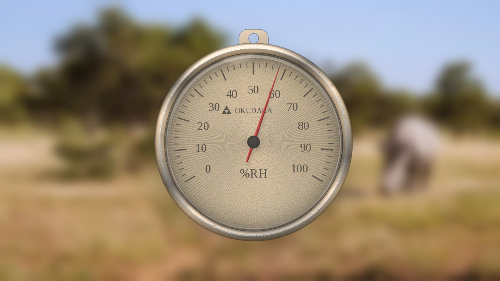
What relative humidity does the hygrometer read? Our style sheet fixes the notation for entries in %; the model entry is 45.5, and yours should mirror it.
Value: 58
